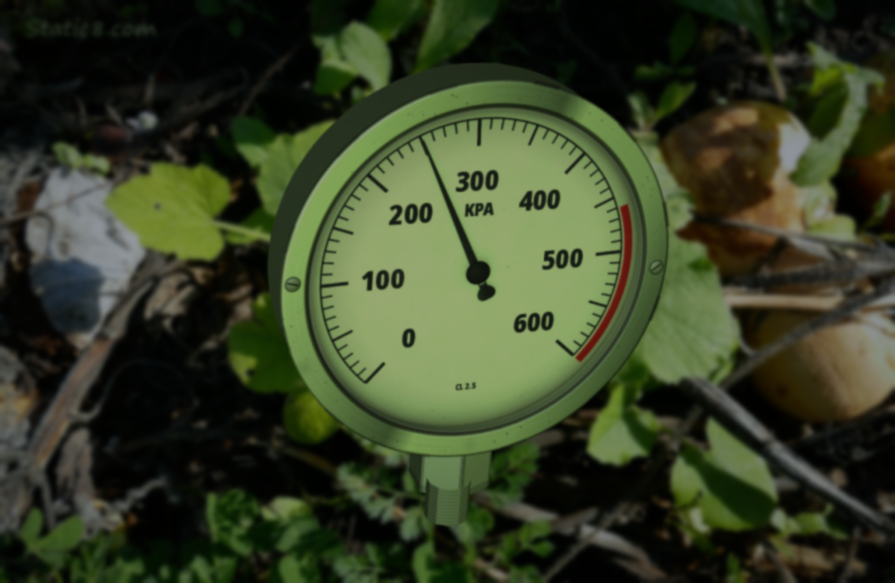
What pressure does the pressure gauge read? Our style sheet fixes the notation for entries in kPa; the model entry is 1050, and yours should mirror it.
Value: 250
